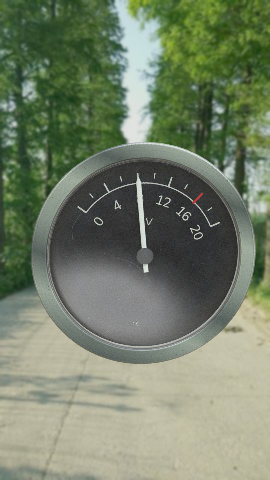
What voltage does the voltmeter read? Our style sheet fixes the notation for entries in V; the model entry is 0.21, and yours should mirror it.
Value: 8
